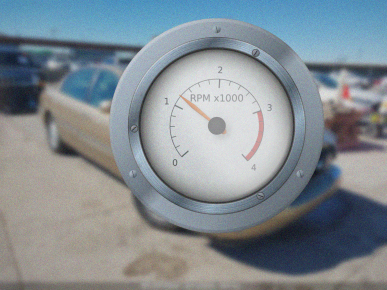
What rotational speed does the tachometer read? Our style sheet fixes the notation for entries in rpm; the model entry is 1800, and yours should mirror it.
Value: 1200
